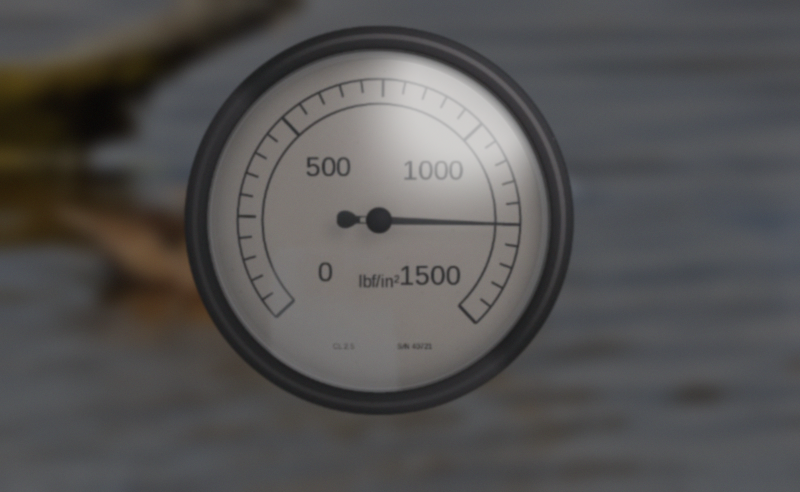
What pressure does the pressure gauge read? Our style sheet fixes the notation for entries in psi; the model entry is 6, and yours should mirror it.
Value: 1250
